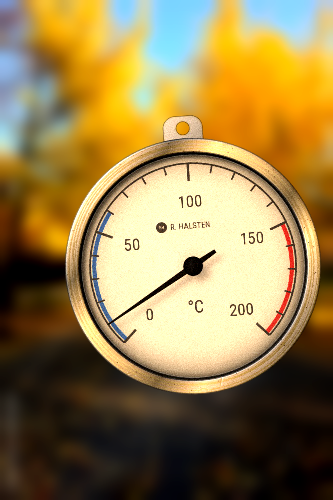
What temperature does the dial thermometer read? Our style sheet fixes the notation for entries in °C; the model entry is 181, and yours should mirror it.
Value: 10
